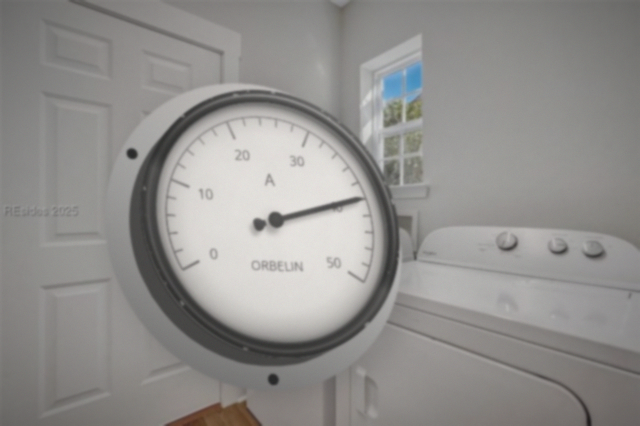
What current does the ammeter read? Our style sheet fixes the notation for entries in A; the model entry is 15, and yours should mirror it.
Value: 40
